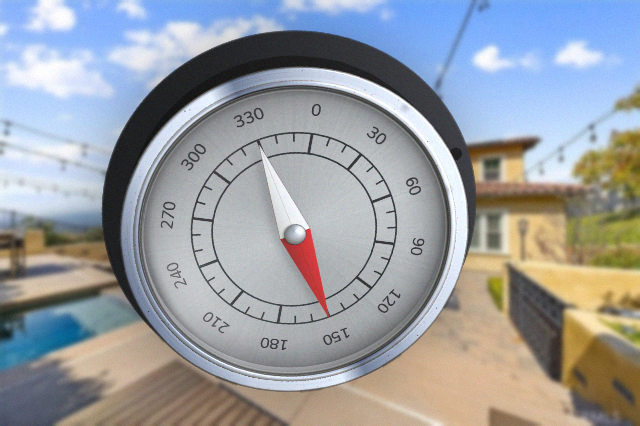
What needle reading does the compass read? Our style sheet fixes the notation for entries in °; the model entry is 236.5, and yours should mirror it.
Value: 150
